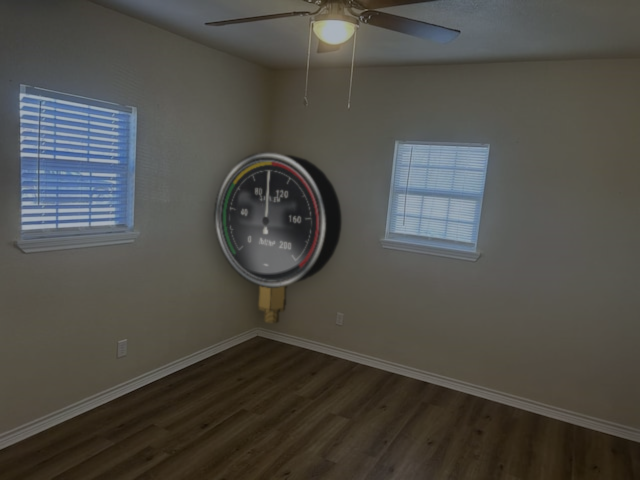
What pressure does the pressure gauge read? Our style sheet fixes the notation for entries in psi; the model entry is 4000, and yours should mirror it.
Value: 100
